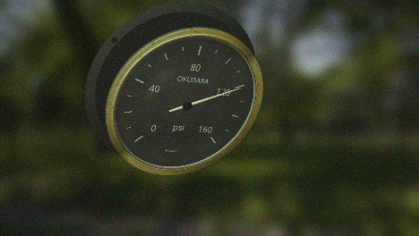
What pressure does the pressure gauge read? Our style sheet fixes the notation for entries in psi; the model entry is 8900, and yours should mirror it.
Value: 120
